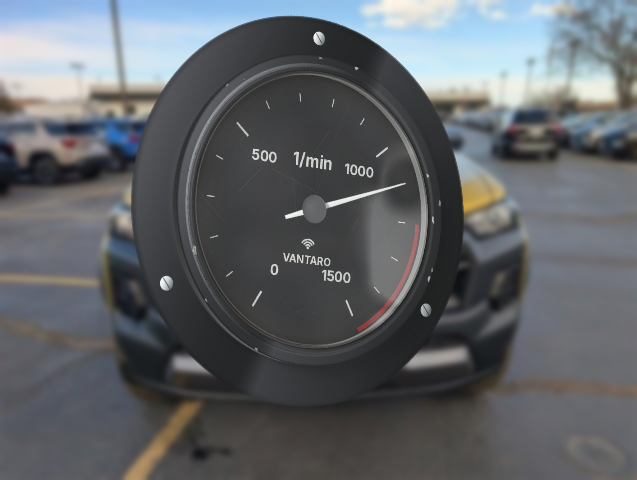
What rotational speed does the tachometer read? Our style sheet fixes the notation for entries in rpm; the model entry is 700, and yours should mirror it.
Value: 1100
